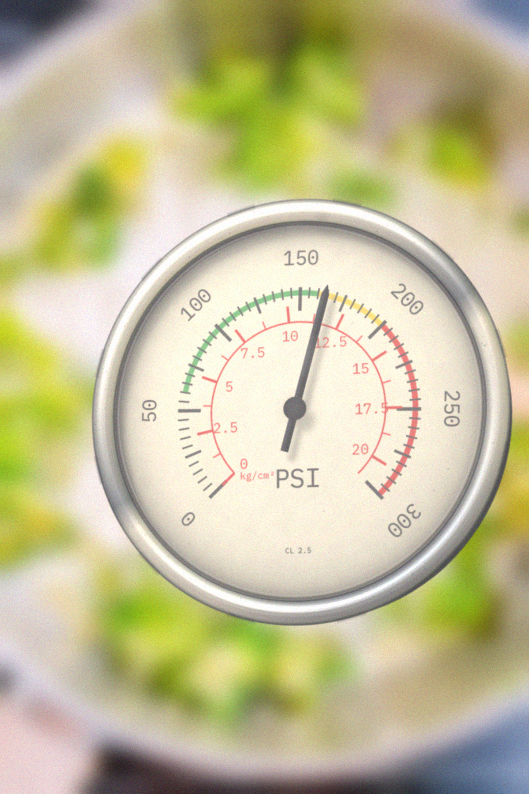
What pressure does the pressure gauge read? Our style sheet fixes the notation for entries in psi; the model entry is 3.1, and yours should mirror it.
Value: 165
